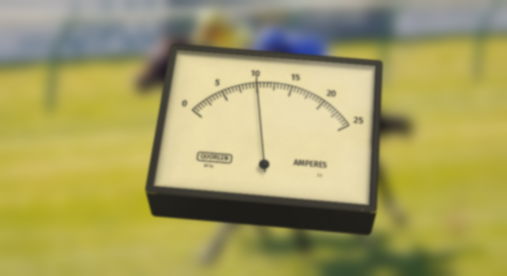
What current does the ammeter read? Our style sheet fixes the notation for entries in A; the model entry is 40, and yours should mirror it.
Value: 10
